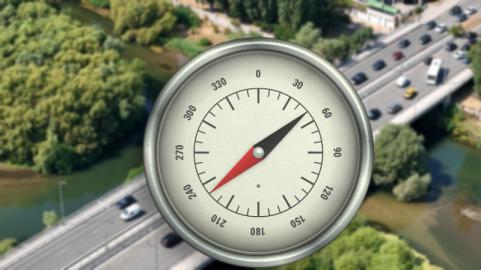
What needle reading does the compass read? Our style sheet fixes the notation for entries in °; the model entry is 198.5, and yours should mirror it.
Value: 230
